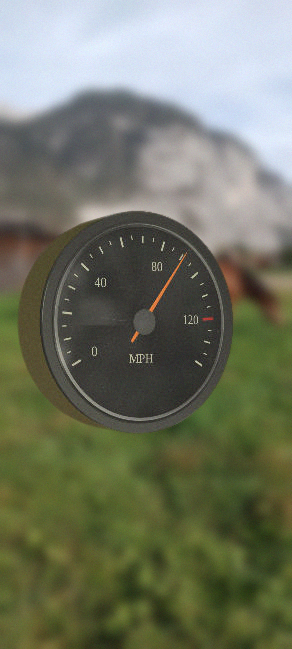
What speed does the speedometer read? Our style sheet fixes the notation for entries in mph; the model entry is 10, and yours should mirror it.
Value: 90
